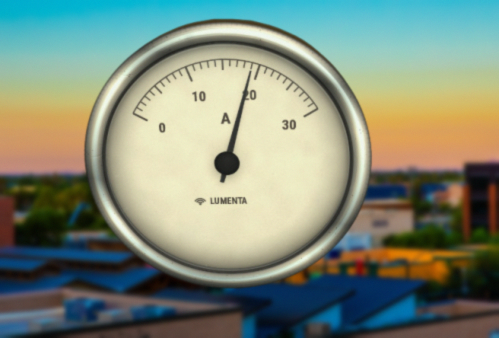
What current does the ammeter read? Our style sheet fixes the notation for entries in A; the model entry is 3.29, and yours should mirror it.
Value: 19
